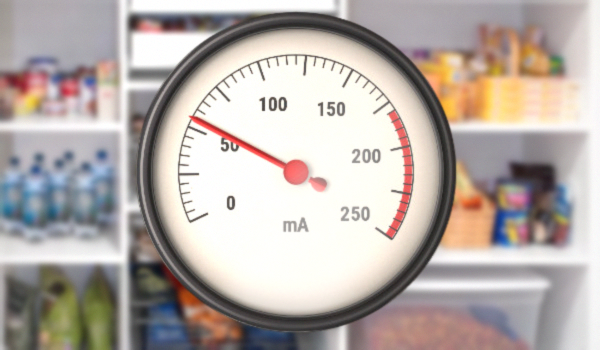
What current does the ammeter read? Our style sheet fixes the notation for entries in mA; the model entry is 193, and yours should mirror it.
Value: 55
